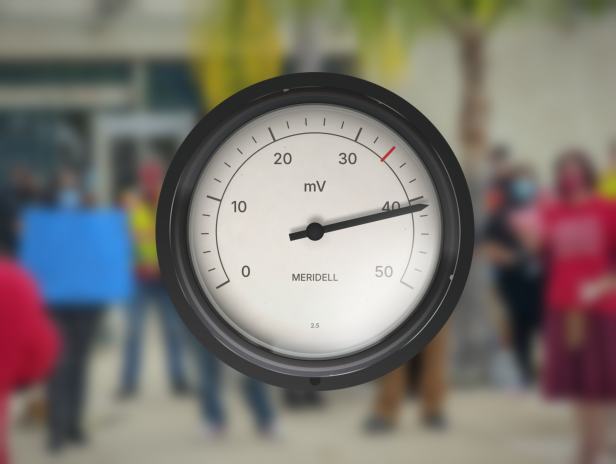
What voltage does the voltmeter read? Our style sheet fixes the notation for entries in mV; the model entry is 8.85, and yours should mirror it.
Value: 41
